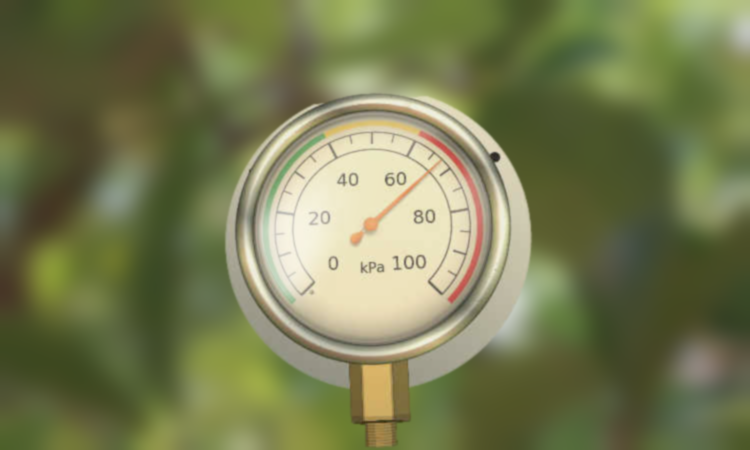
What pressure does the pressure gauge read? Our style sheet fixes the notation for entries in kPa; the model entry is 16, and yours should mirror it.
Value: 67.5
